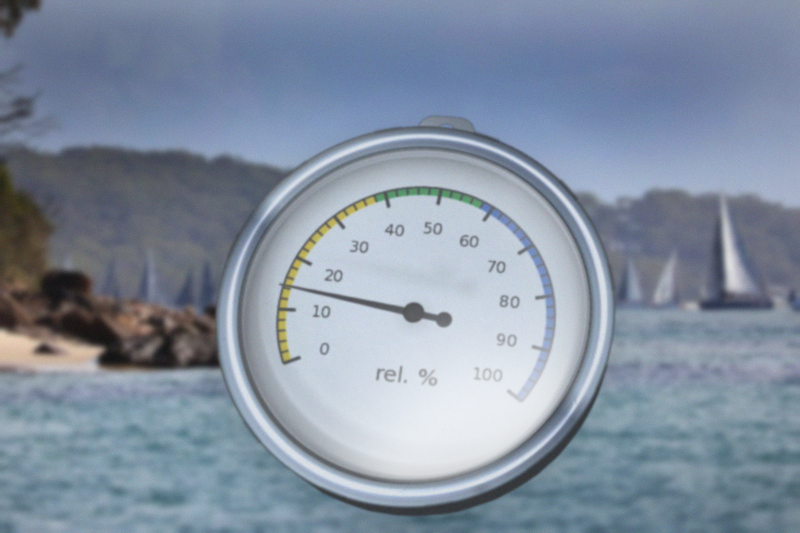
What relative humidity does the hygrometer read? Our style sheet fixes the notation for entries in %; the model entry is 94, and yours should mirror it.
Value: 14
